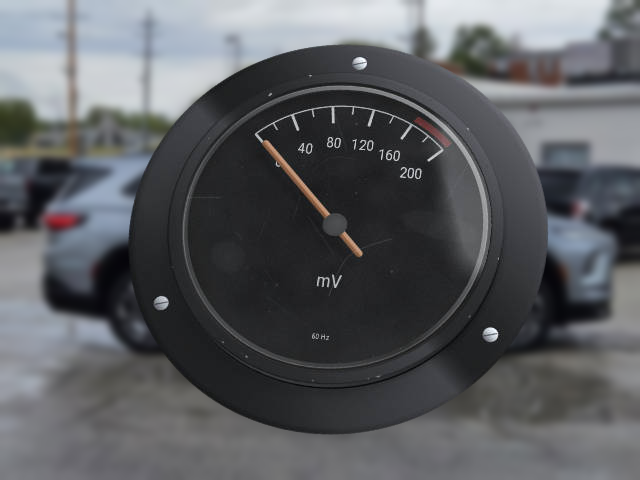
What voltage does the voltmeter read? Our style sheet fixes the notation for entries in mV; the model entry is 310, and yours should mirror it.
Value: 0
